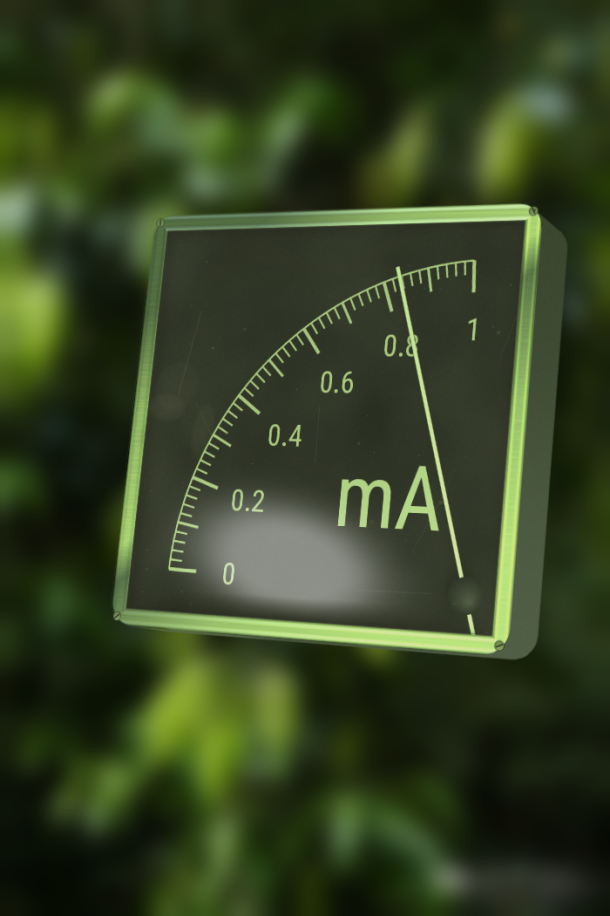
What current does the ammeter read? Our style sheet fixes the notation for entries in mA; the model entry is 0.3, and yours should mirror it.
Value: 0.84
